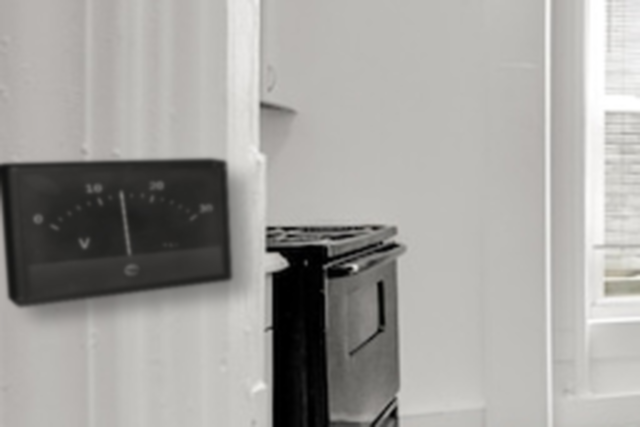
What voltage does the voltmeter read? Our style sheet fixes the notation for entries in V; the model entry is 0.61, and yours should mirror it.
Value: 14
